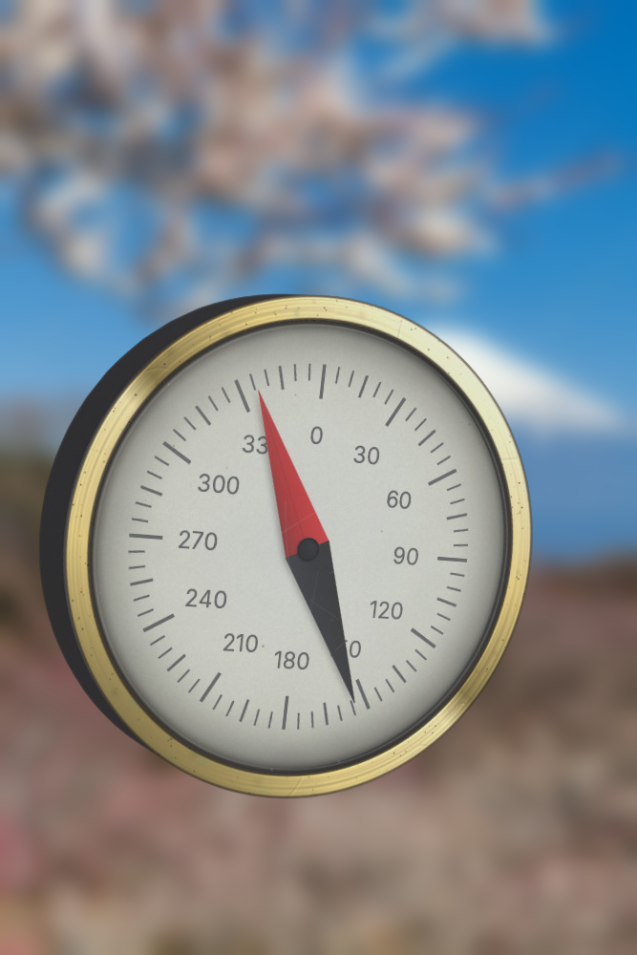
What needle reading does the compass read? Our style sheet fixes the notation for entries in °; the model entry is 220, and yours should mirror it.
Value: 335
